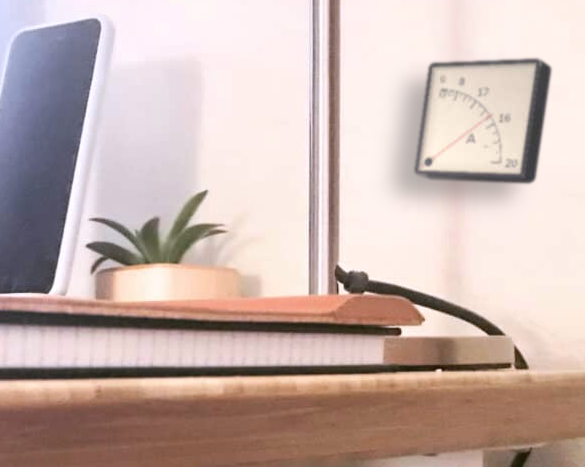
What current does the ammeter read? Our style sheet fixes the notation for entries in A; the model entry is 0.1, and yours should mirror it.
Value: 15
